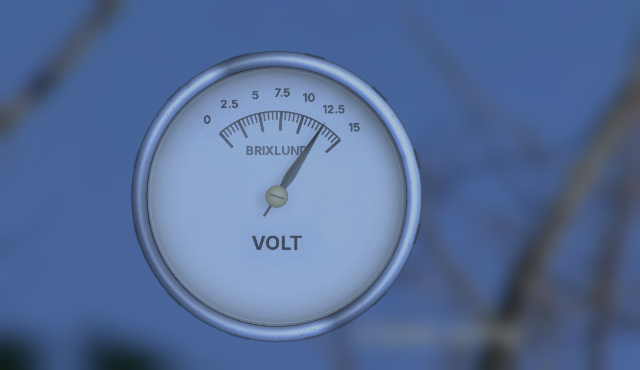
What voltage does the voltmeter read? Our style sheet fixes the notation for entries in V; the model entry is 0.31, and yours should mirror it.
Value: 12.5
